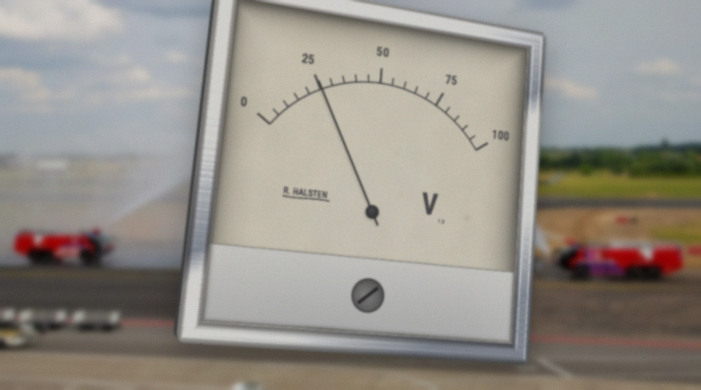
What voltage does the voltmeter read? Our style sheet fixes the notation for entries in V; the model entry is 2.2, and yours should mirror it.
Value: 25
